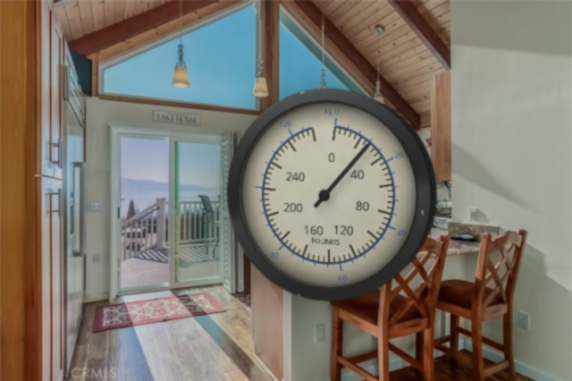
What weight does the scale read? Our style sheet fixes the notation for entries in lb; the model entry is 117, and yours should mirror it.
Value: 28
